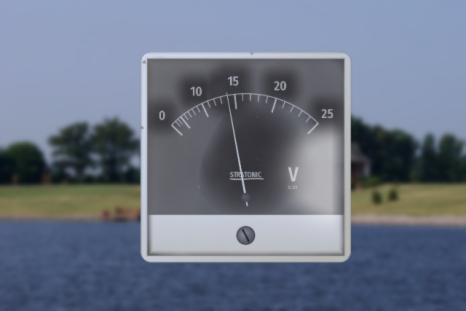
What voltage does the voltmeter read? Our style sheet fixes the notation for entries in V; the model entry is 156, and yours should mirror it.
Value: 14
